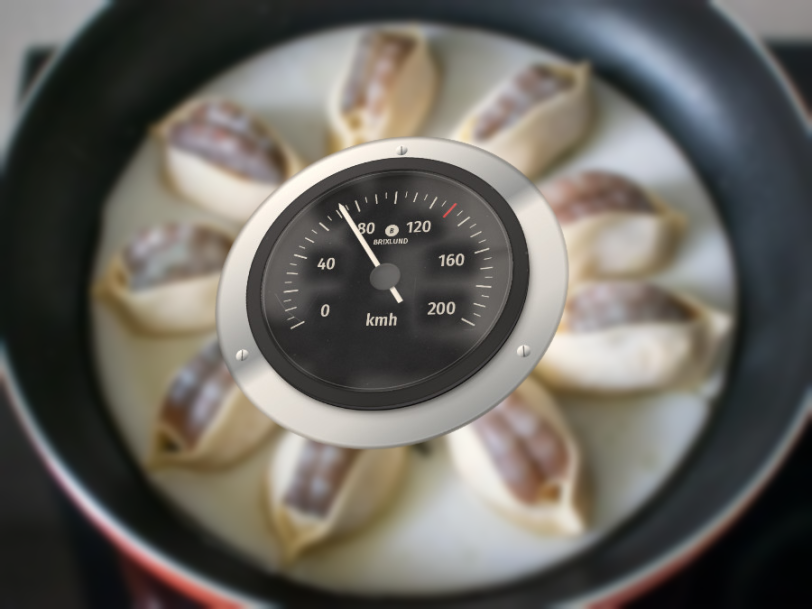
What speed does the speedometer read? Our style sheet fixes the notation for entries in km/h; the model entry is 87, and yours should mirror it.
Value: 72.5
